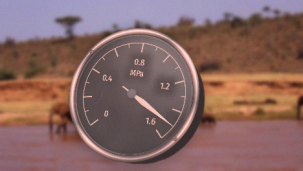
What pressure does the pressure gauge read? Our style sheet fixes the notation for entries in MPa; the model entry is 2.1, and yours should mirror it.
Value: 1.5
